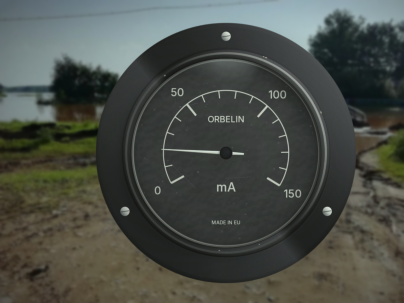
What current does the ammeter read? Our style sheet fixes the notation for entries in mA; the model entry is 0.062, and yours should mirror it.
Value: 20
